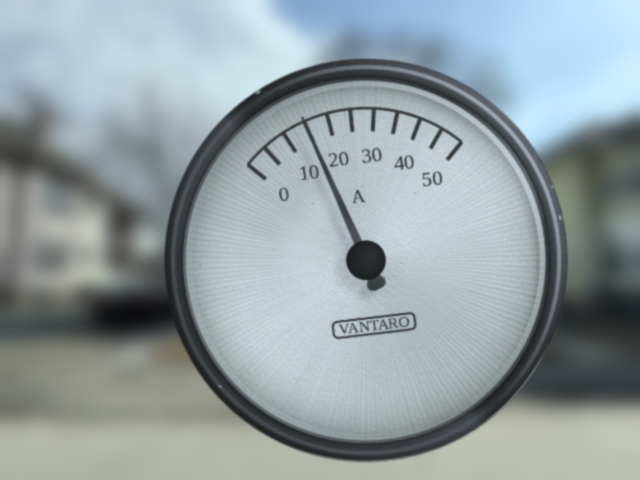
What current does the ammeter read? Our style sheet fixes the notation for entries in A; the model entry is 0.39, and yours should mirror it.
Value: 15
